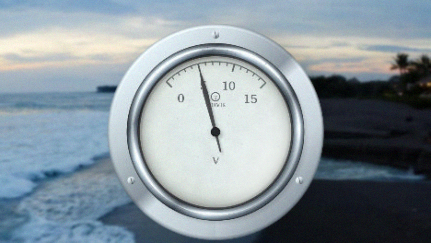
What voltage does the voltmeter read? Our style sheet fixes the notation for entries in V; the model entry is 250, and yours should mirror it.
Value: 5
